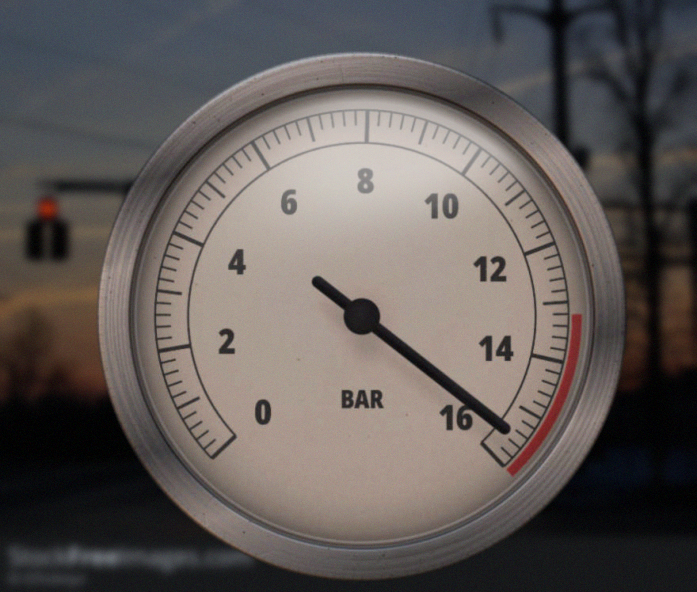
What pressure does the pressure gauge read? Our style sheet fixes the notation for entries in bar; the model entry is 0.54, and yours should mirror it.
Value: 15.5
